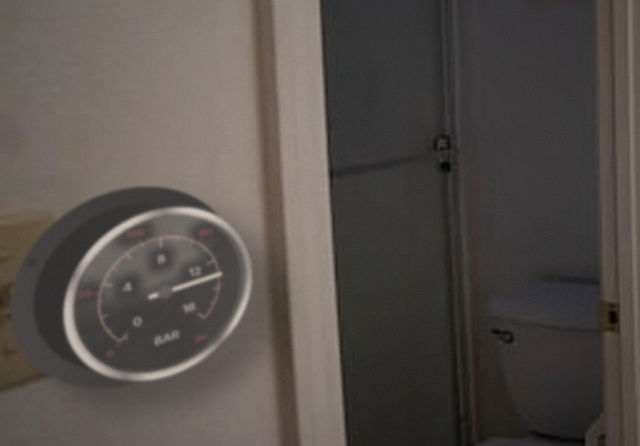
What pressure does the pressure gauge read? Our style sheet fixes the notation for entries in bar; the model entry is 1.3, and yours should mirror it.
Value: 13
